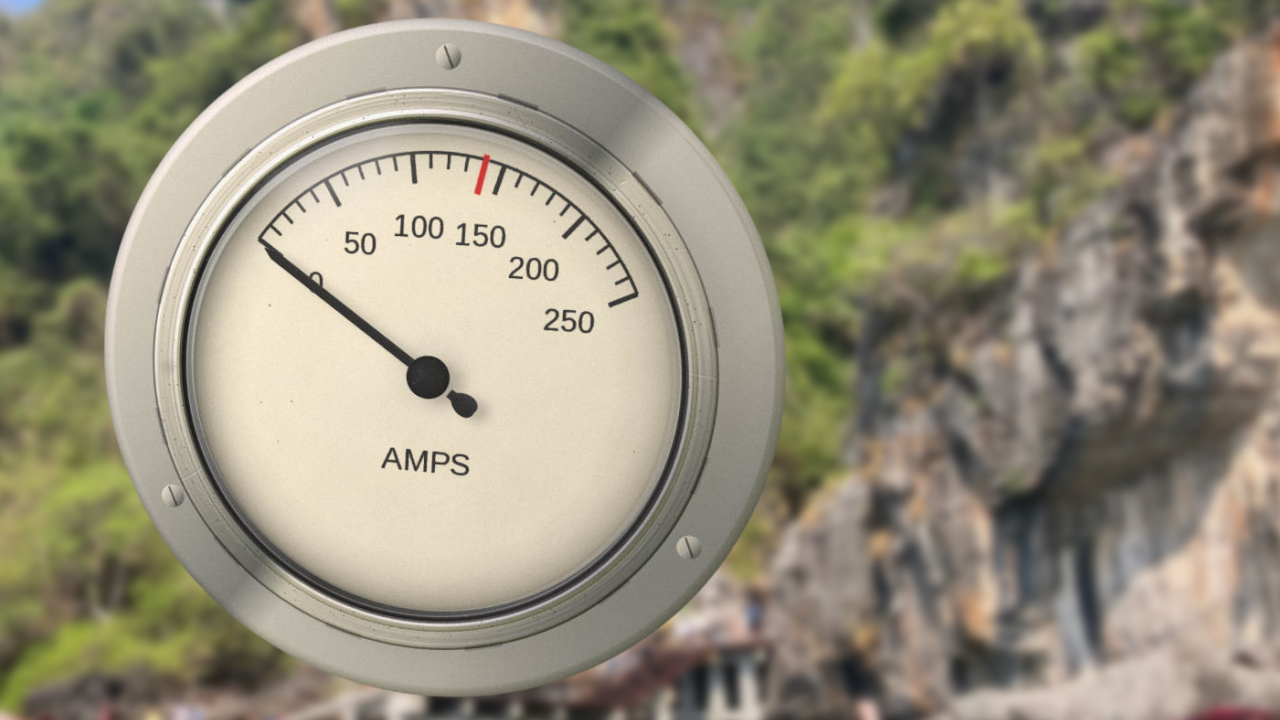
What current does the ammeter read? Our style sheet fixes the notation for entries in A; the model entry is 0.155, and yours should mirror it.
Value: 0
